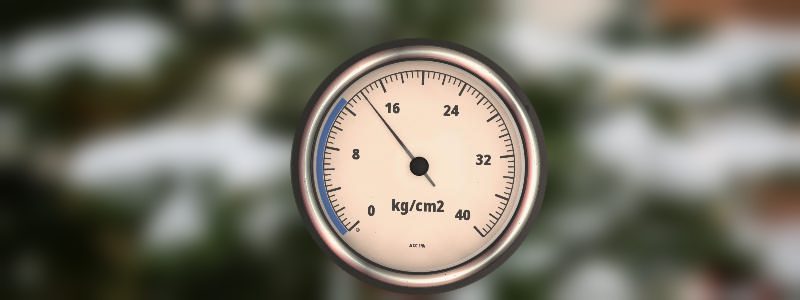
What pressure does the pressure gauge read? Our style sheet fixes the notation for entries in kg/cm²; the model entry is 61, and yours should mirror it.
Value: 14
